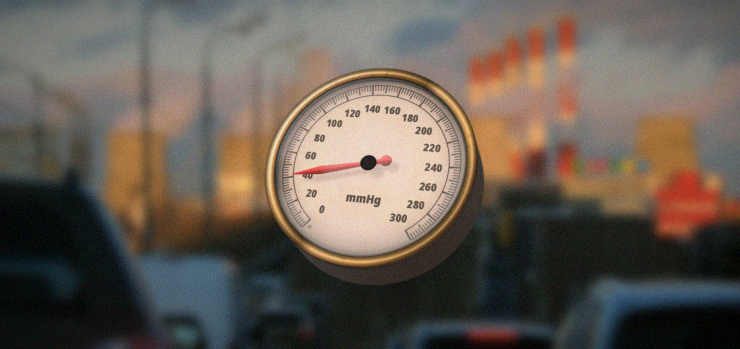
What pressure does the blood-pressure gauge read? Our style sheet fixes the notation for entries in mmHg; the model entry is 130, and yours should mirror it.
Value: 40
